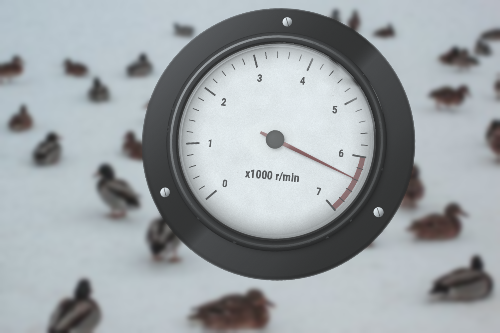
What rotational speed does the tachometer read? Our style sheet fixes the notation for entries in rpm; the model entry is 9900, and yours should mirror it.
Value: 6400
